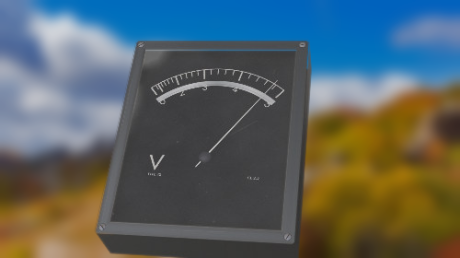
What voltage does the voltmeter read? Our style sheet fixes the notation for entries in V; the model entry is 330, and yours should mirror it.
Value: 4.8
